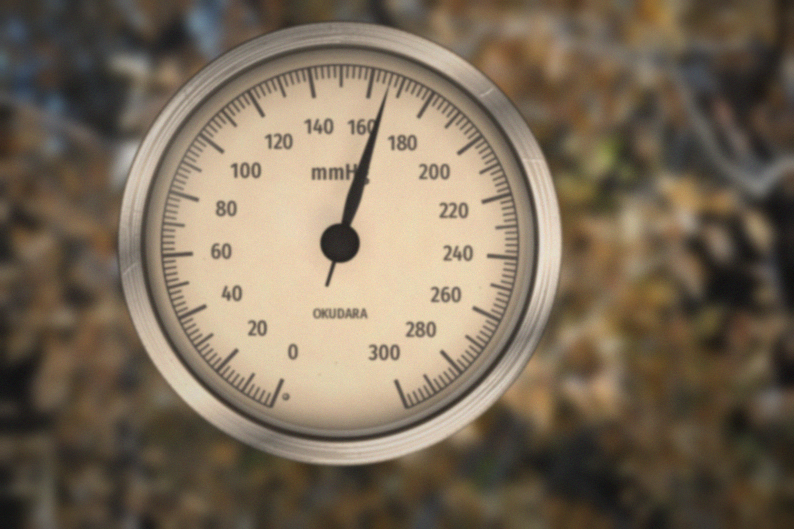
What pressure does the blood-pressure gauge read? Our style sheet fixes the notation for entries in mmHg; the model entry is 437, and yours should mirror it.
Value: 166
